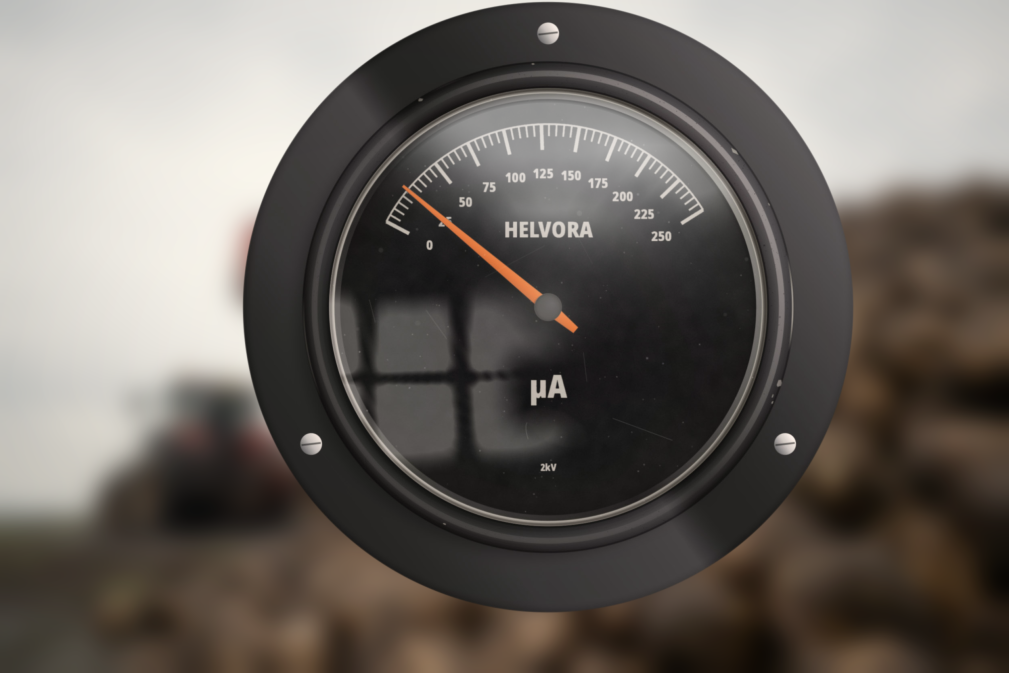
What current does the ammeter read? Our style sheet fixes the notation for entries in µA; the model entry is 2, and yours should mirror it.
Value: 25
